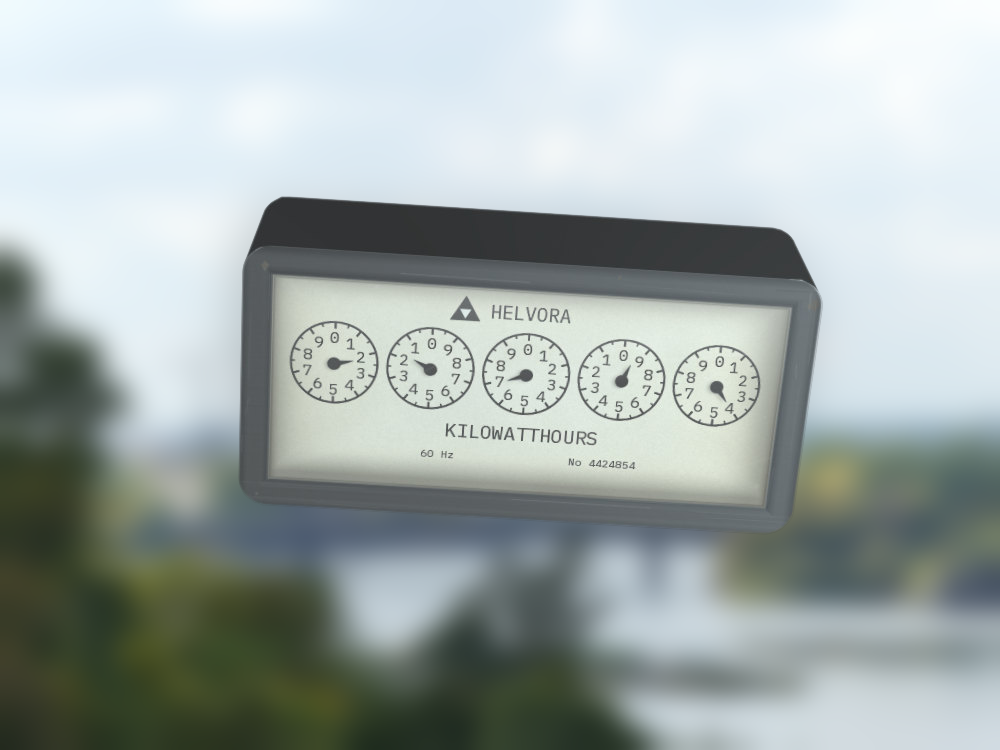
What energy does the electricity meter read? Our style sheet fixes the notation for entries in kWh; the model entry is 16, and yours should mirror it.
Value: 21694
